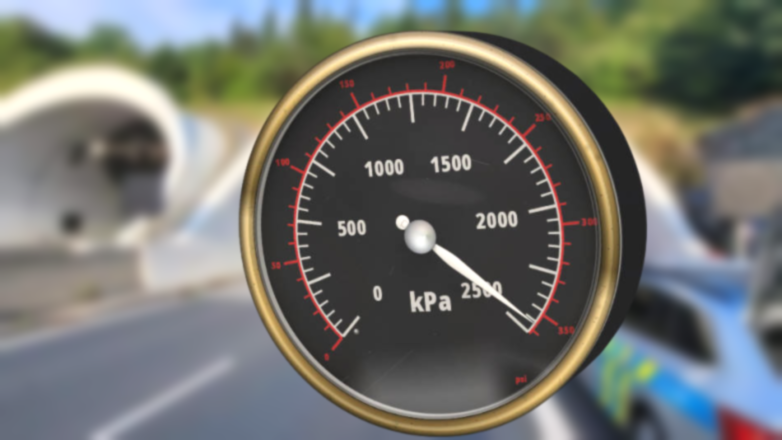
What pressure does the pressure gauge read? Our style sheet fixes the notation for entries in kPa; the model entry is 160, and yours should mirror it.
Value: 2450
